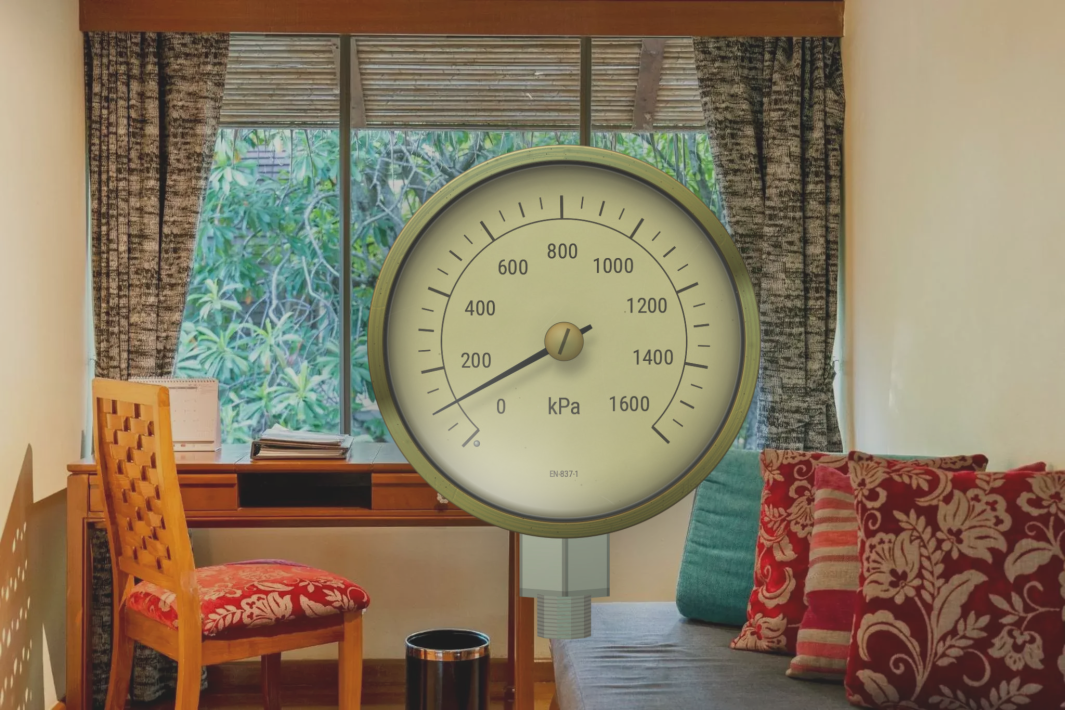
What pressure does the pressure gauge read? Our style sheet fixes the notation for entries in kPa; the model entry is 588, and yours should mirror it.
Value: 100
